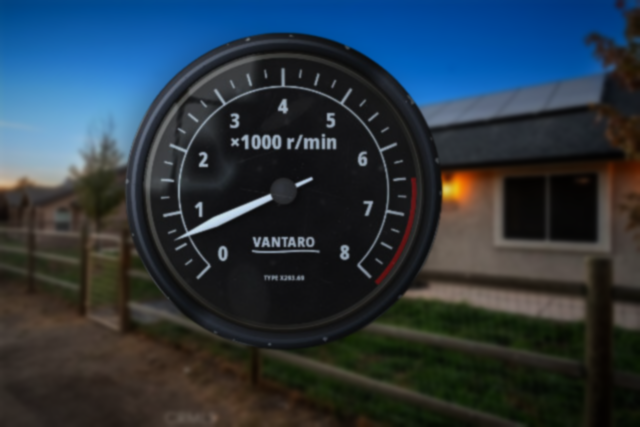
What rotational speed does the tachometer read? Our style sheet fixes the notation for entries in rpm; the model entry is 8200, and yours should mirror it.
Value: 625
